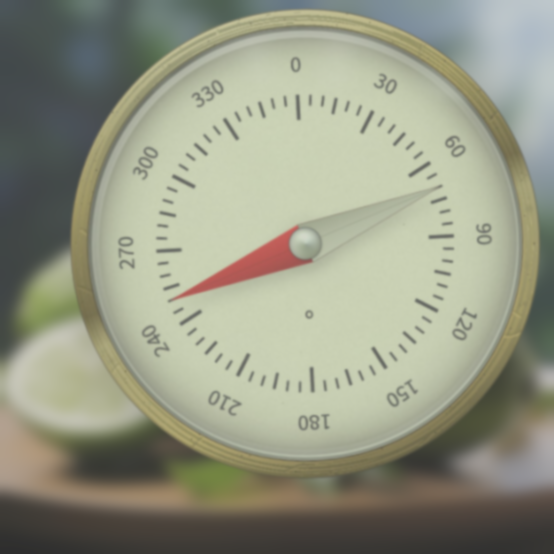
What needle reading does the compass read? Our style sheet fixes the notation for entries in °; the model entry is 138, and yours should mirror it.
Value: 250
